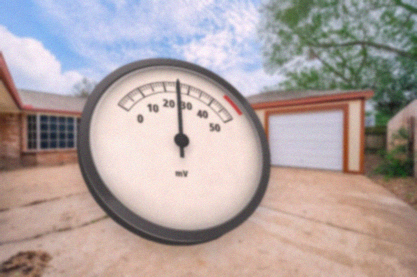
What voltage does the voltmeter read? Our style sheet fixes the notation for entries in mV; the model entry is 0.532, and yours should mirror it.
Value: 25
